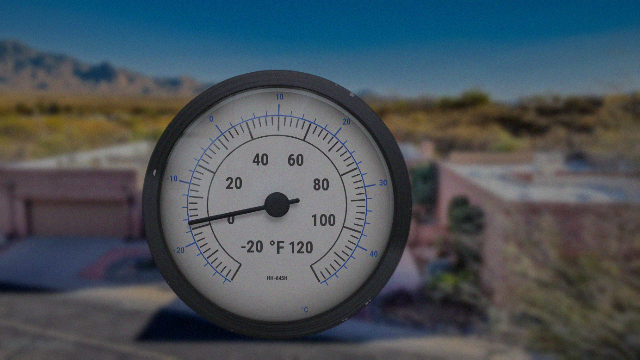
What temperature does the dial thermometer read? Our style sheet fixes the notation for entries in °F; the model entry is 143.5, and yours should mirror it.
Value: 2
